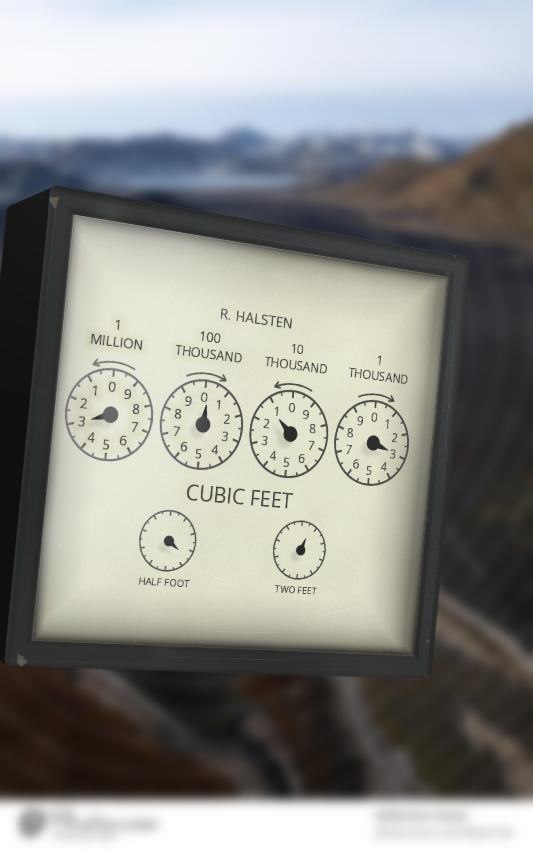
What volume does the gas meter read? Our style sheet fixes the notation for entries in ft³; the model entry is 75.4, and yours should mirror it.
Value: 301300
